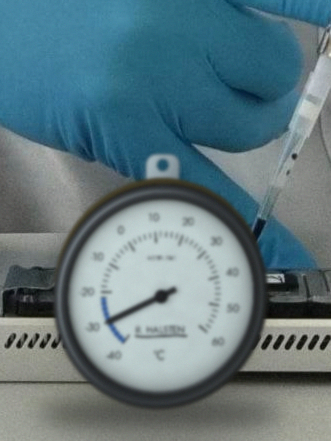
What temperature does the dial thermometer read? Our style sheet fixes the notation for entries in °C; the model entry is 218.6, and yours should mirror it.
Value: -30
